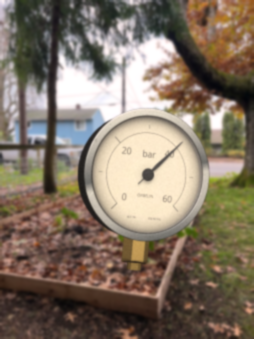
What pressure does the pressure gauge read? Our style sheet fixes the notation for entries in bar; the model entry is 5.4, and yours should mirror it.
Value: 40
